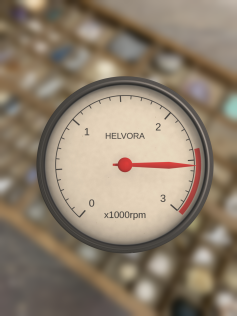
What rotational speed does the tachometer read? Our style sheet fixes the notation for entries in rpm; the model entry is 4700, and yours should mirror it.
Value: 2550
